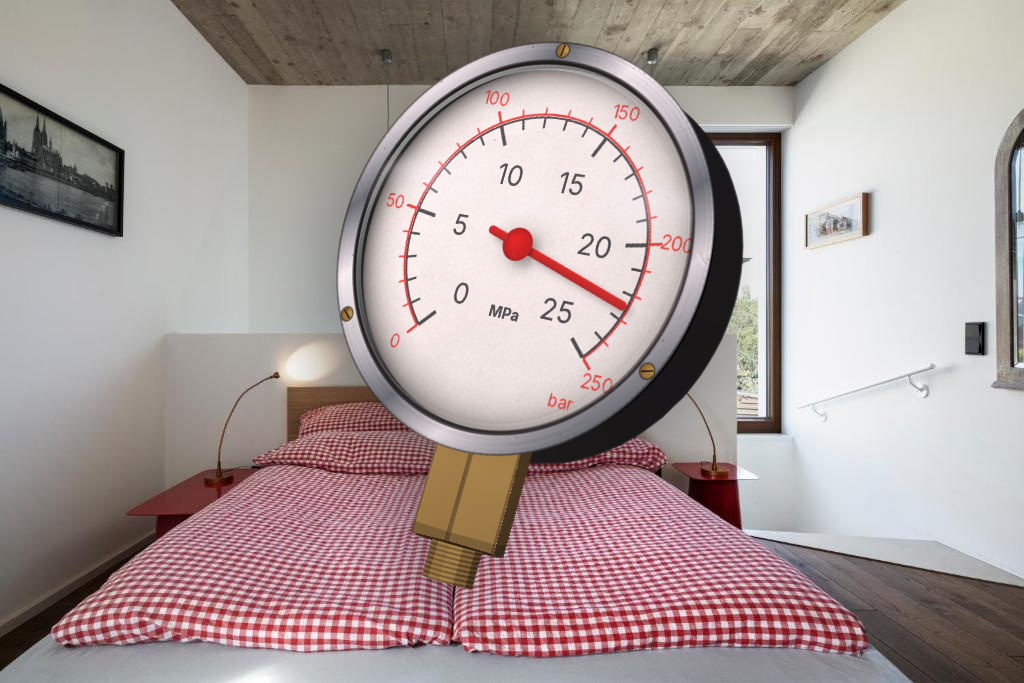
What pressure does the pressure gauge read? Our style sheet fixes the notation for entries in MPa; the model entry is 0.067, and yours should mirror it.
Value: 22.5
